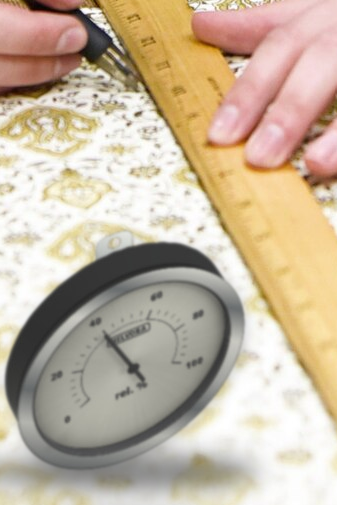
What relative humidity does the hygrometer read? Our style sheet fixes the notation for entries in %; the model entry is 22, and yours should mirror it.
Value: 40
